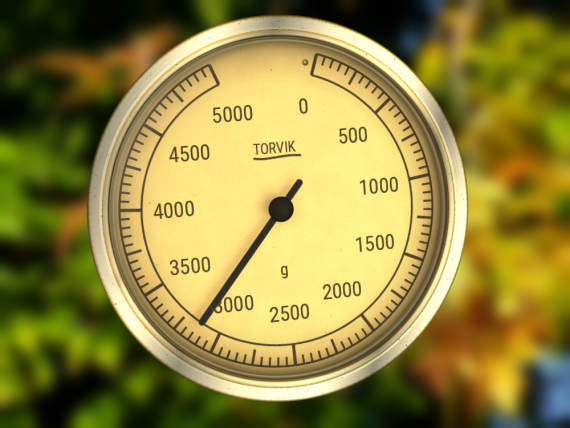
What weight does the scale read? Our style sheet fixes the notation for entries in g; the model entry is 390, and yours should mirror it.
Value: 3150
